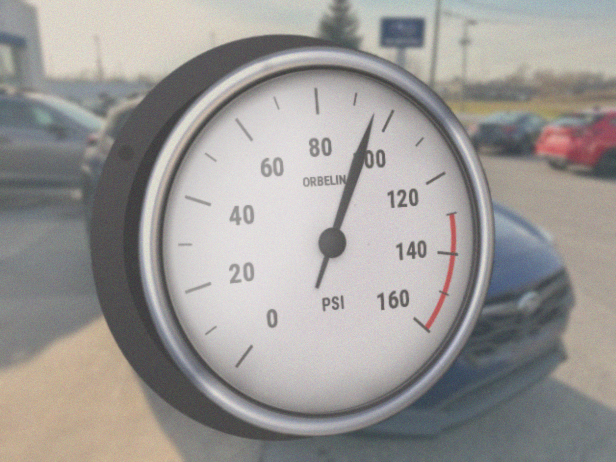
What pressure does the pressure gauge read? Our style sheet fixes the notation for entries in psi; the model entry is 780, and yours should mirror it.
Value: 95
